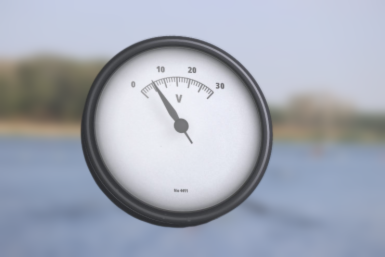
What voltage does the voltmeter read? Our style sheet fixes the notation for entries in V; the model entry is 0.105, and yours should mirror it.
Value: 5
